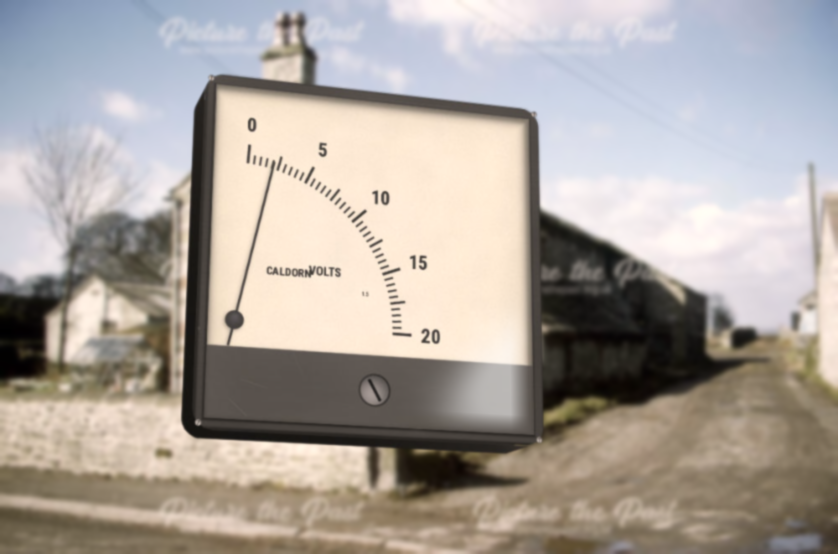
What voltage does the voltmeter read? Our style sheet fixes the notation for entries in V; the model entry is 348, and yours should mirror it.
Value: 2
